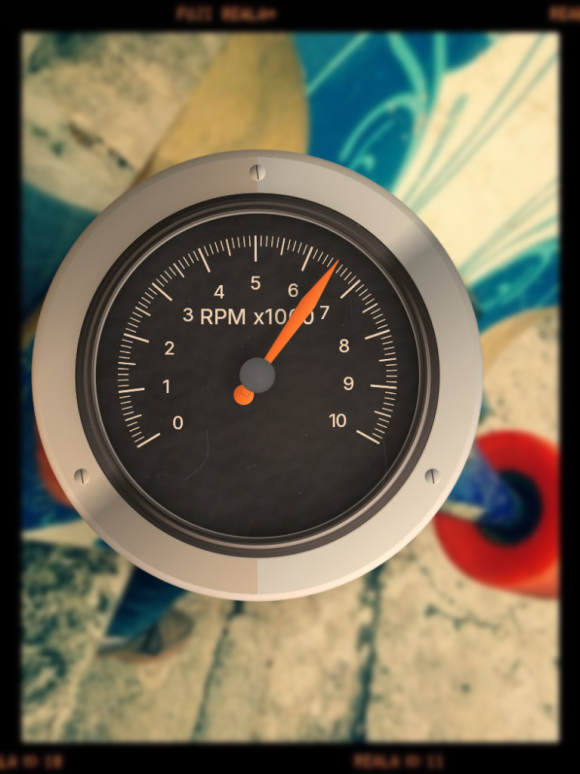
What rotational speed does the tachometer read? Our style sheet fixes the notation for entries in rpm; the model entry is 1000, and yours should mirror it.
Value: 6500
